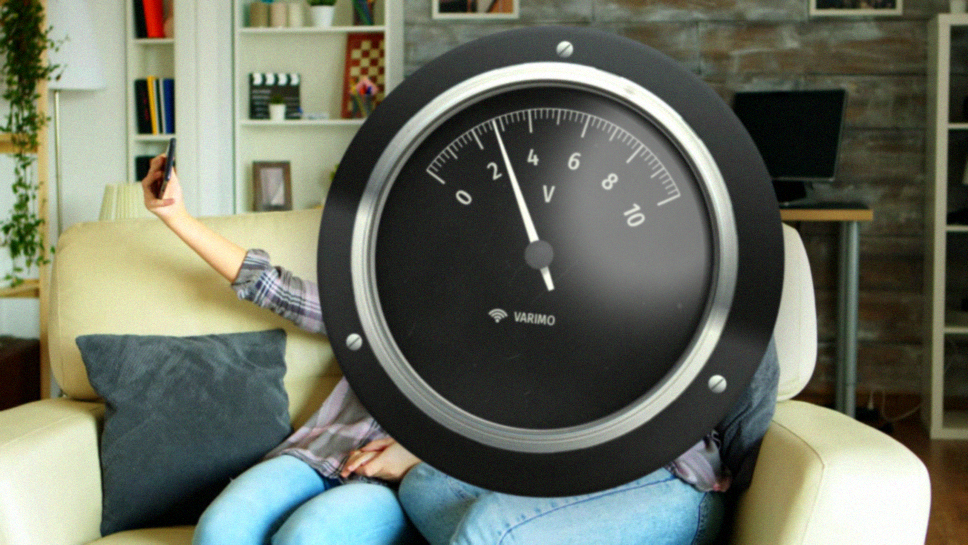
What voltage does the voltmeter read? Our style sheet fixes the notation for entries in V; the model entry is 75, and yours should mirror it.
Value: 2.8
